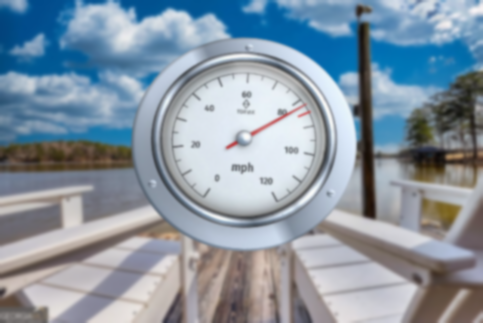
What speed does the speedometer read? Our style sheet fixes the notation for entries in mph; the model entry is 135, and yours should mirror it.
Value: 82.5
